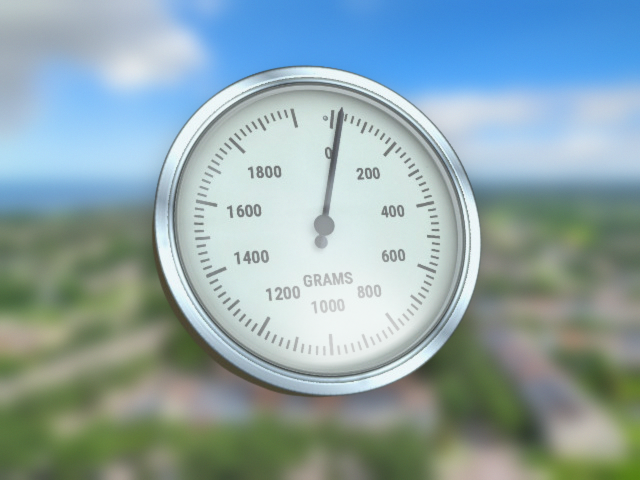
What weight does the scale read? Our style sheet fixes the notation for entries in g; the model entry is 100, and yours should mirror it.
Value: 20
